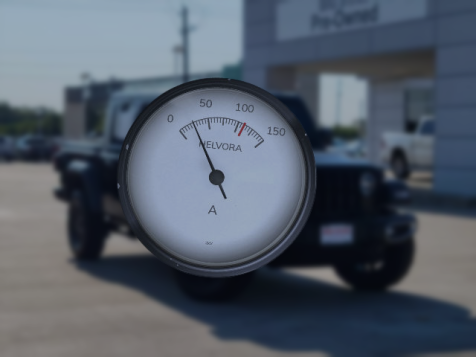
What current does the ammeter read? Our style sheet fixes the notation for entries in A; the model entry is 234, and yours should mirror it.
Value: 25
